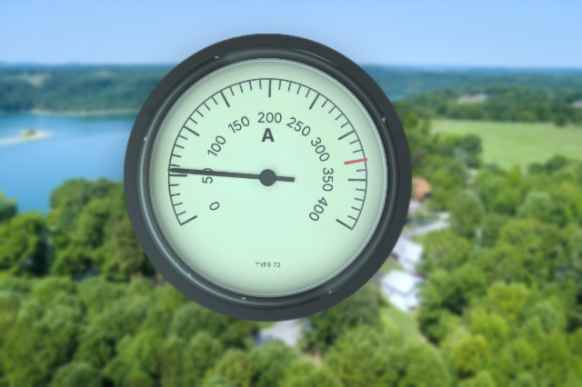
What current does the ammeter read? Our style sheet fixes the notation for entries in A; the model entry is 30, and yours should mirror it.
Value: 55
